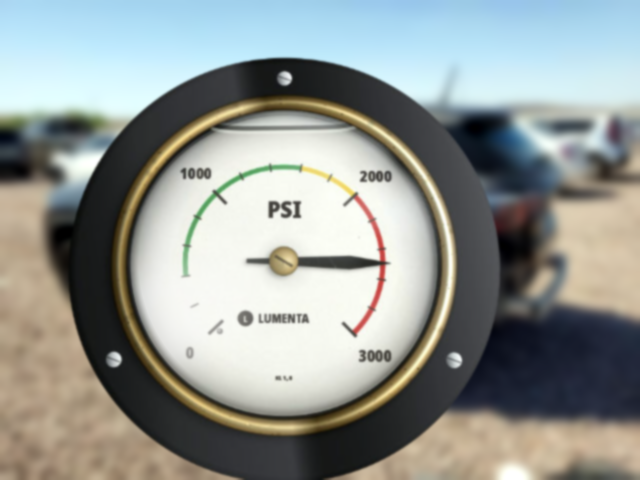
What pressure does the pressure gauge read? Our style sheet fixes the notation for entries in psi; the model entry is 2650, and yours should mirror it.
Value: 2500
